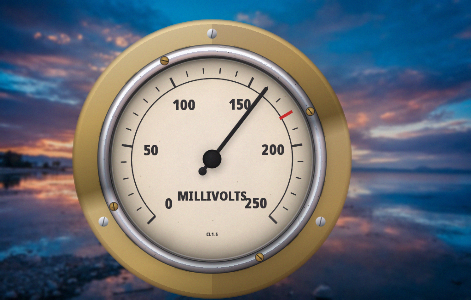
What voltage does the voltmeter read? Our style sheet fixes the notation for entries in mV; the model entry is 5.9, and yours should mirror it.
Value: 160
